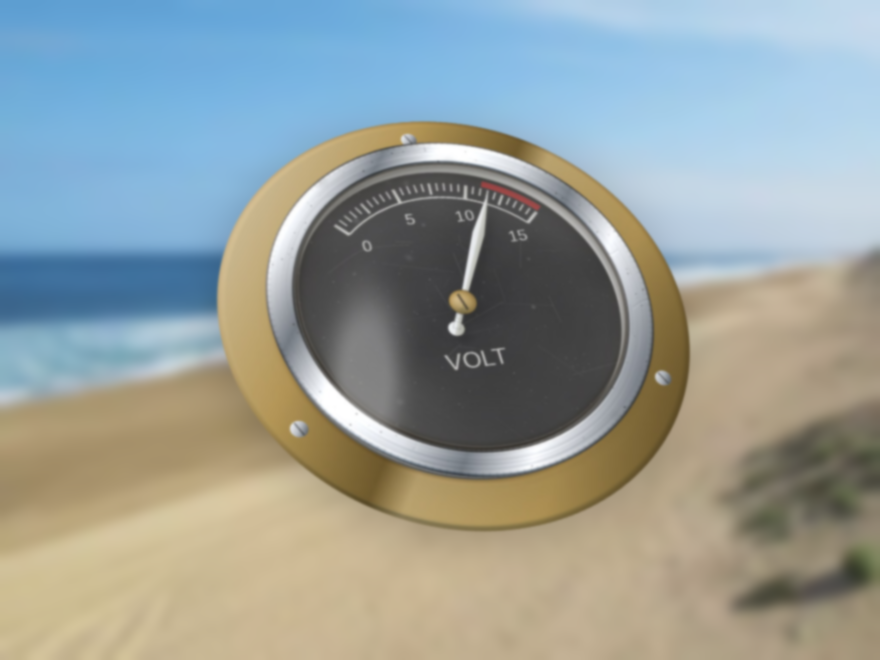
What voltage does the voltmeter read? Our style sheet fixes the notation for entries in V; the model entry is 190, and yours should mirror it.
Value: 11.5
